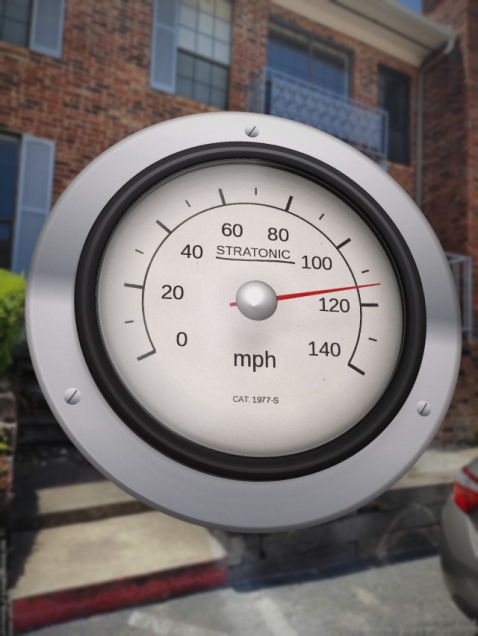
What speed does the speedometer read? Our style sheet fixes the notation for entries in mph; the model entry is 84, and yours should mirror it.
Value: 115
